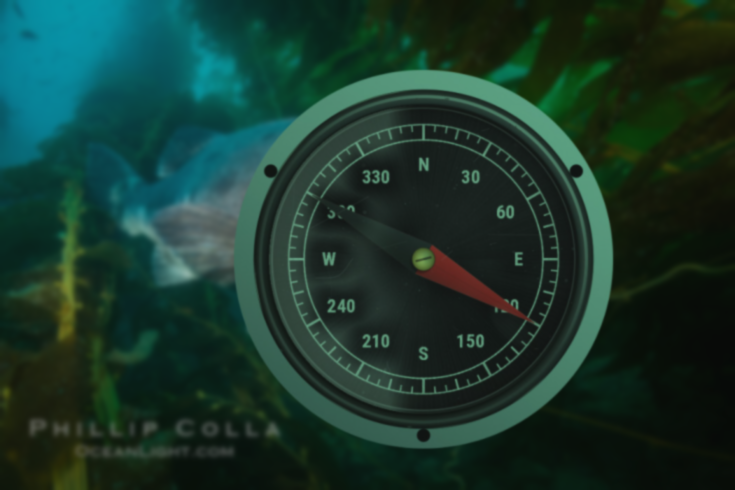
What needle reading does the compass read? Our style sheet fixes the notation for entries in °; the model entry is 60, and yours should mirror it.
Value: 120
